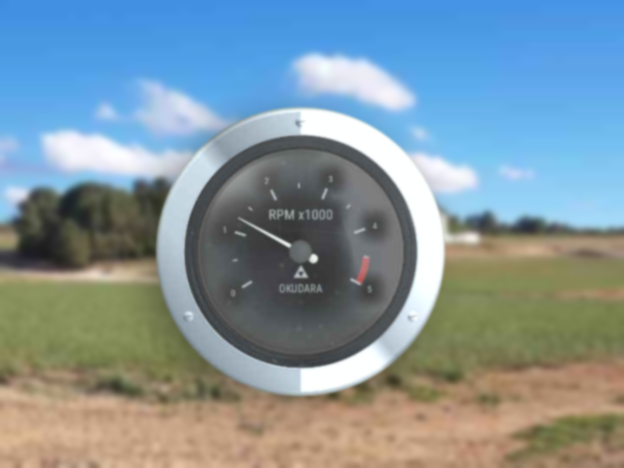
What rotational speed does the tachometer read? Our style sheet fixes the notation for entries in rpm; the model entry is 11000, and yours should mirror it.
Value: 1250
